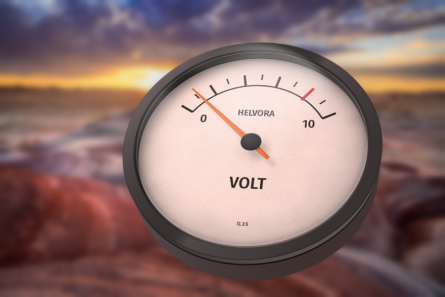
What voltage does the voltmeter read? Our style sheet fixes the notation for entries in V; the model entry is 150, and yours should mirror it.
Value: 1
